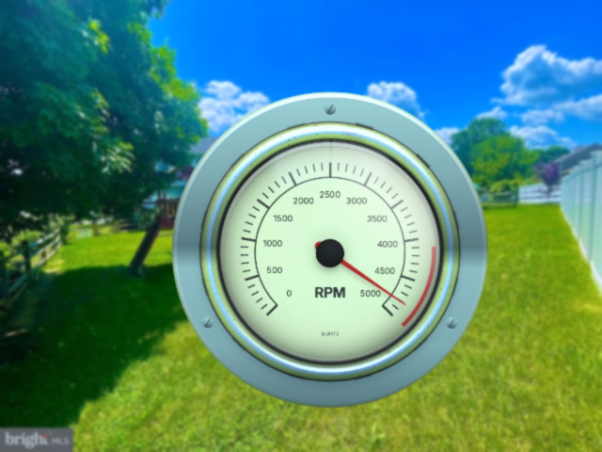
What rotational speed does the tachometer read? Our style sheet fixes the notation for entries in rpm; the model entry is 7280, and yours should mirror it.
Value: 4800
